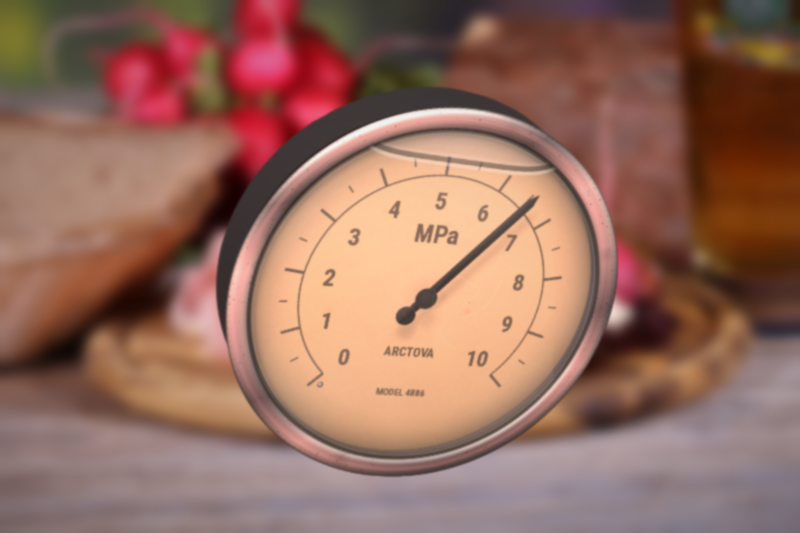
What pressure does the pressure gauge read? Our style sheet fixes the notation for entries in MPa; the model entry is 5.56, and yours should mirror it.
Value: 6.5
